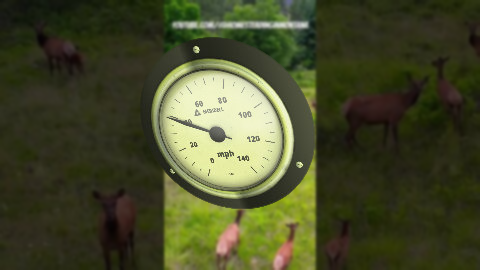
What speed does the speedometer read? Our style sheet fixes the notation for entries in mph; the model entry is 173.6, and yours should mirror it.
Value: 40
